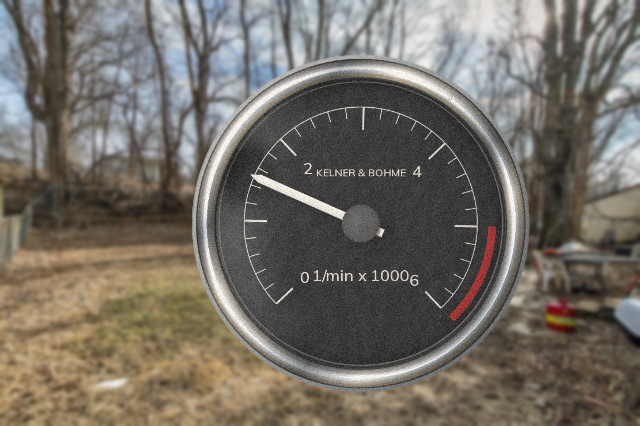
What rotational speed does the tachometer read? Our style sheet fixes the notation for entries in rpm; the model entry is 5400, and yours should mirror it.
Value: 1500
